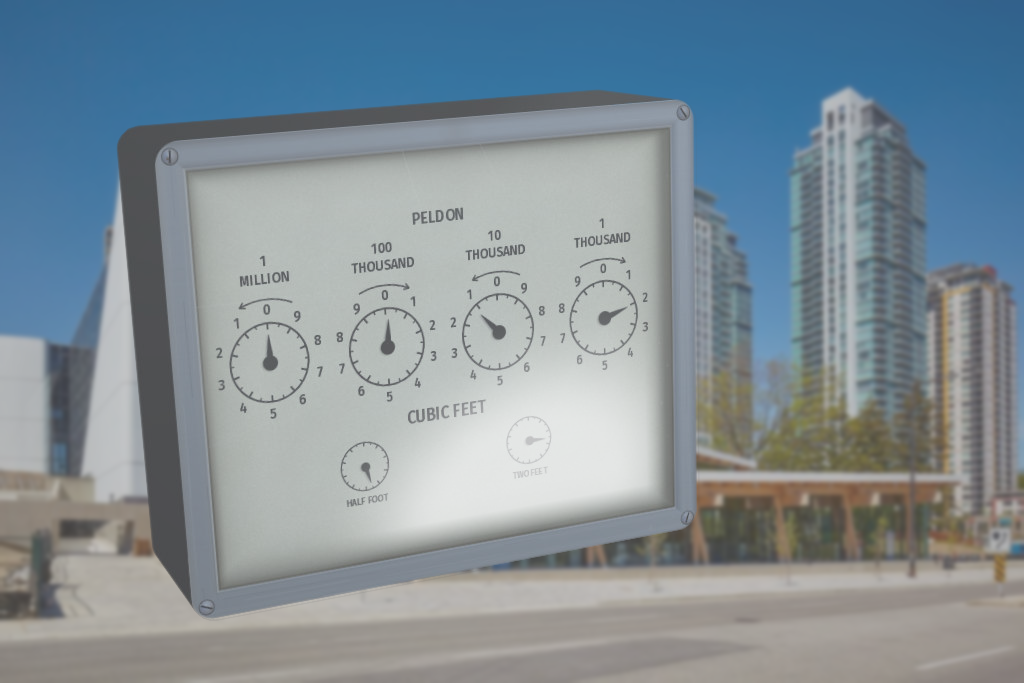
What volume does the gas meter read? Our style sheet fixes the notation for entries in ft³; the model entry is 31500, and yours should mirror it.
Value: 1200
